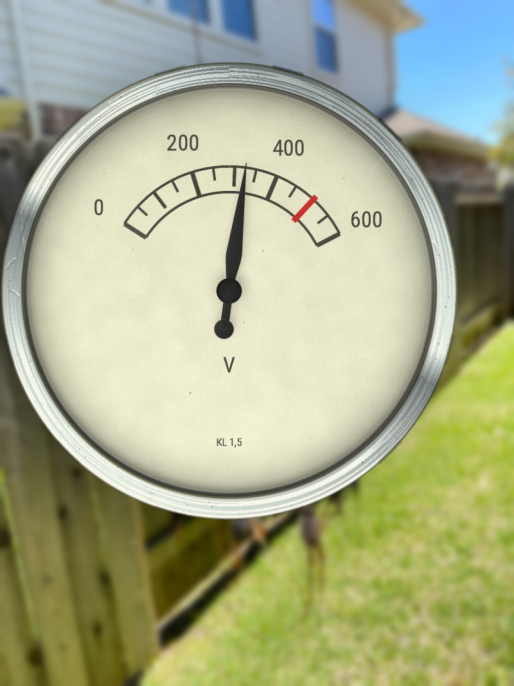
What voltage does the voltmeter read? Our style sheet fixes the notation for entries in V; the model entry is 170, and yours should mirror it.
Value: 325
